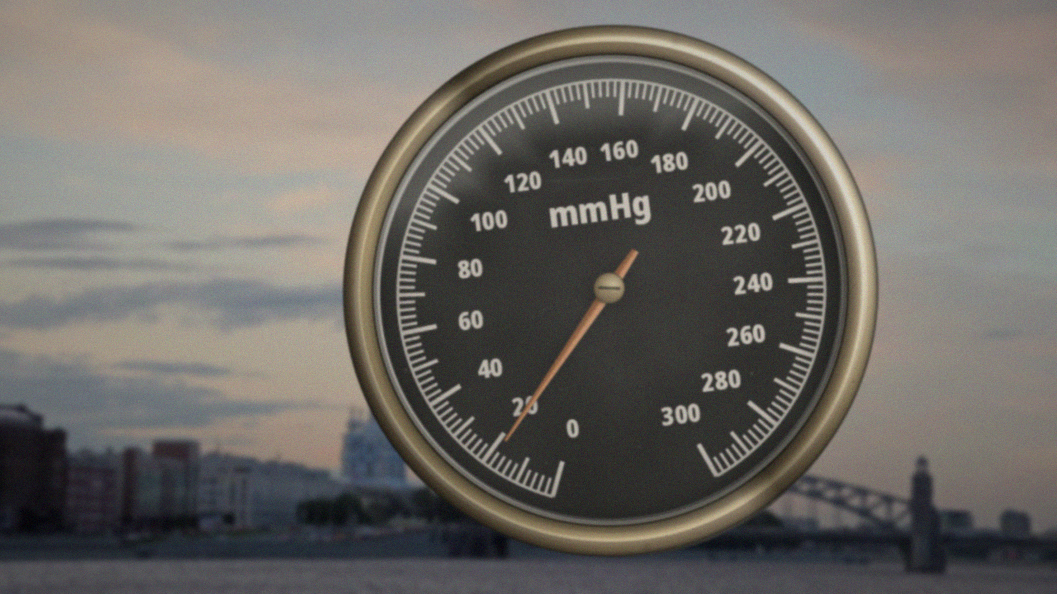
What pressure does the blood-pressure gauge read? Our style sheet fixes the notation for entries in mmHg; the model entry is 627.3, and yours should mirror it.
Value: 18
